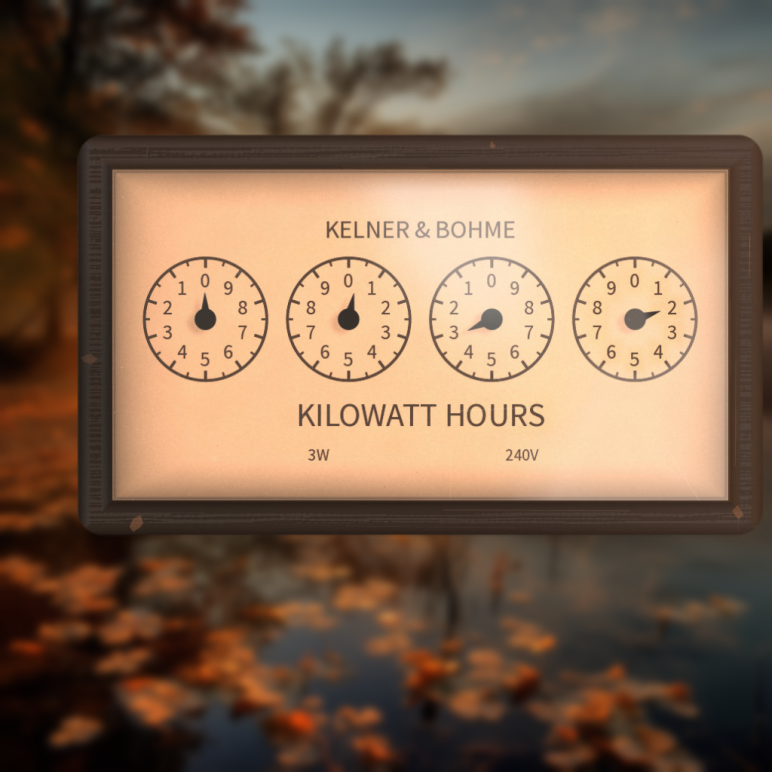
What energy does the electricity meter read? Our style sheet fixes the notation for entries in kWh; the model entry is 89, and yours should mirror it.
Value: 32
